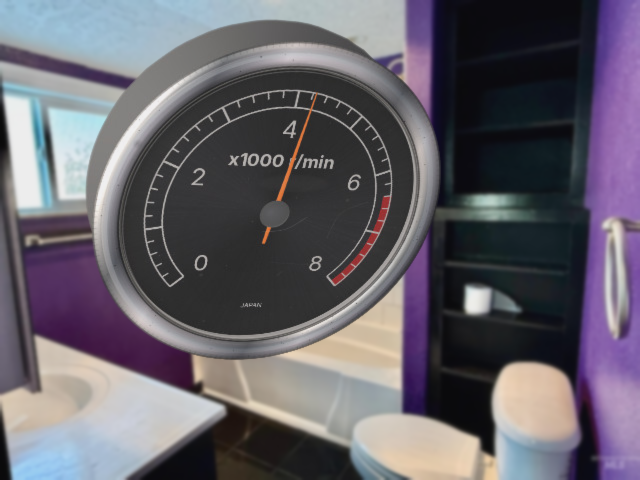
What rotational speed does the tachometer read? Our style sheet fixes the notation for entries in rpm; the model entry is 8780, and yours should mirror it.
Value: 4200
